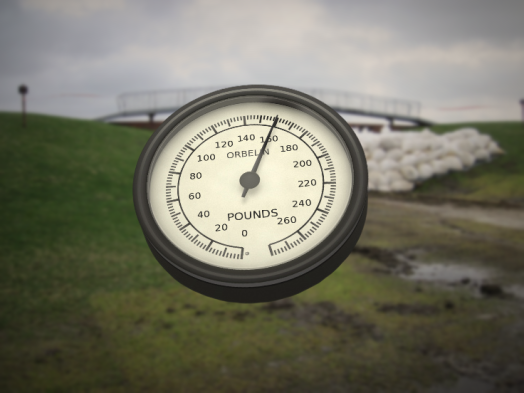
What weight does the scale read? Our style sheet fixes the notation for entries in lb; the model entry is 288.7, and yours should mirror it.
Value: 160
